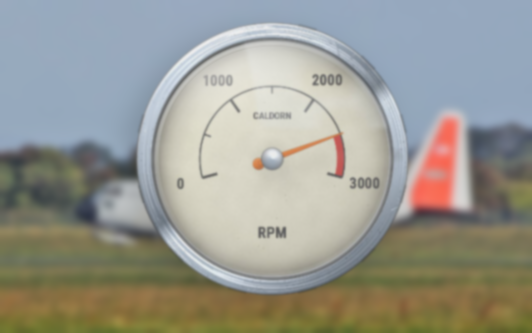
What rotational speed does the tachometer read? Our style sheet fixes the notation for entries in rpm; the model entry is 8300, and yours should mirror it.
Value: 2500
